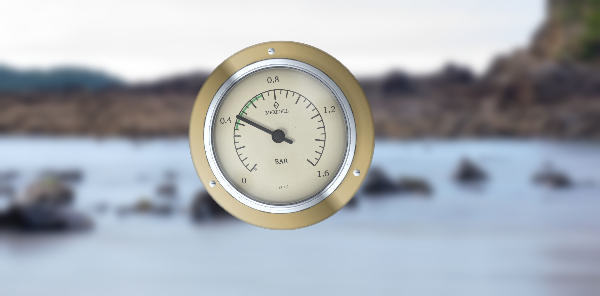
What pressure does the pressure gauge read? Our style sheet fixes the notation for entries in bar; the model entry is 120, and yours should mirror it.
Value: 0.45
